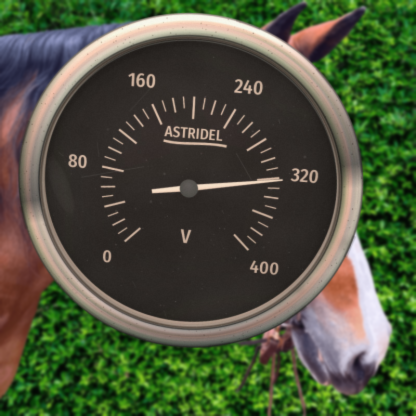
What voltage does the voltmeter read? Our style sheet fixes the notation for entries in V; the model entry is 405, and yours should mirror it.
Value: 320
